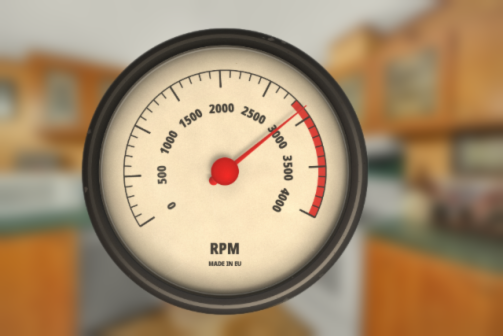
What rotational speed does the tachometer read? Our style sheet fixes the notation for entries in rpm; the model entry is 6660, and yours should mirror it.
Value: 2900
